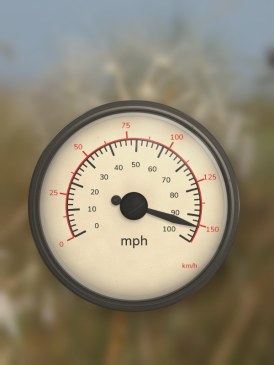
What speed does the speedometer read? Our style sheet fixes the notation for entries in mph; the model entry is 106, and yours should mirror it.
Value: 94
